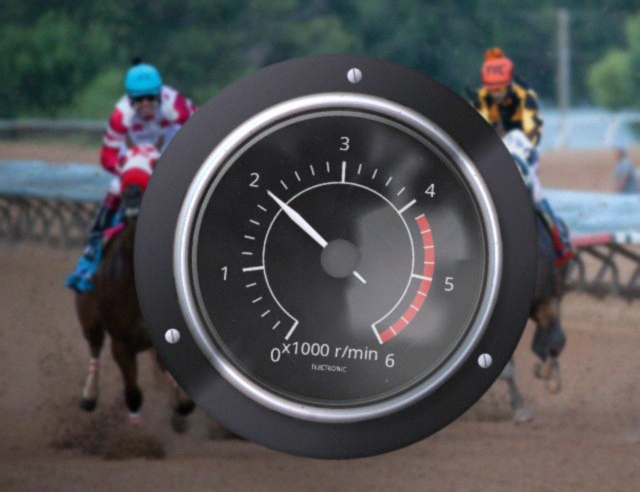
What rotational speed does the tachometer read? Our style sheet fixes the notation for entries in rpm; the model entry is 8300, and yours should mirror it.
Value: 2000
